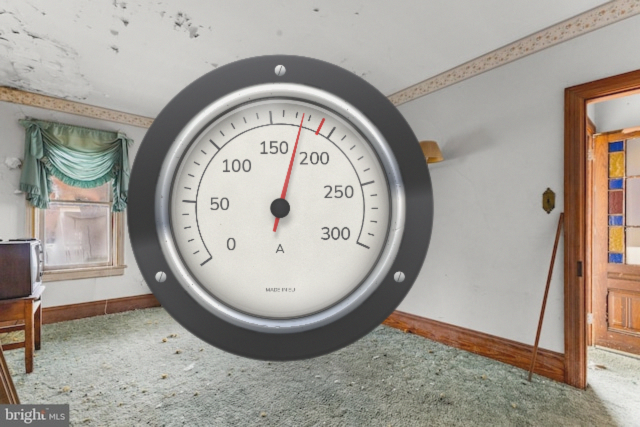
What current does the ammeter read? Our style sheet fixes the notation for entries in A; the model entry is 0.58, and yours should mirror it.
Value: 175
